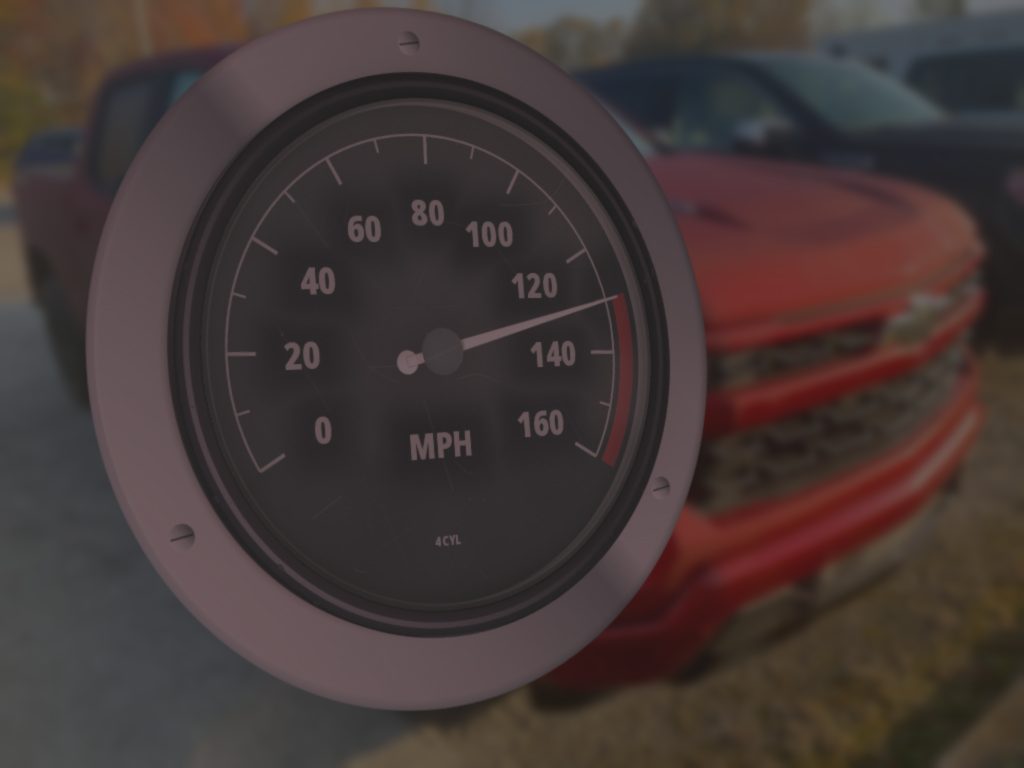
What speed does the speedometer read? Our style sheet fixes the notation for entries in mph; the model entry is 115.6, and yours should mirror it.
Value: 130
